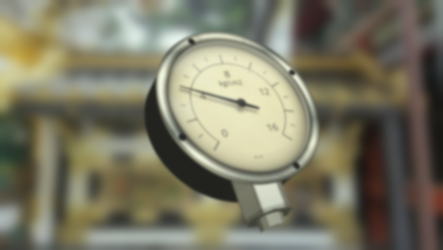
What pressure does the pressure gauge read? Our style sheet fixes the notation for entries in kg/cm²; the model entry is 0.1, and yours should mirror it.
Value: 4
